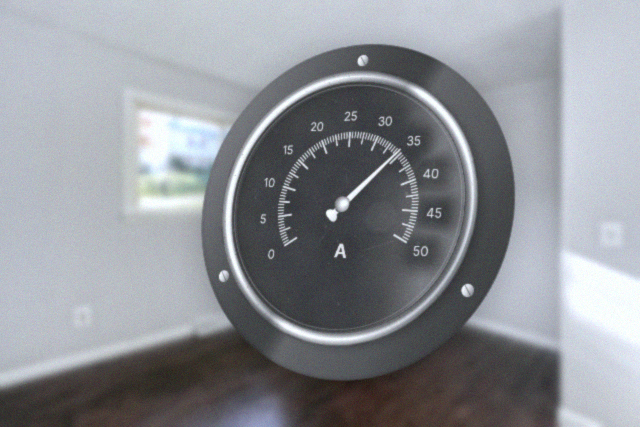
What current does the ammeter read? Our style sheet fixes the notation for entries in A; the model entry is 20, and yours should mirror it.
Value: 35
